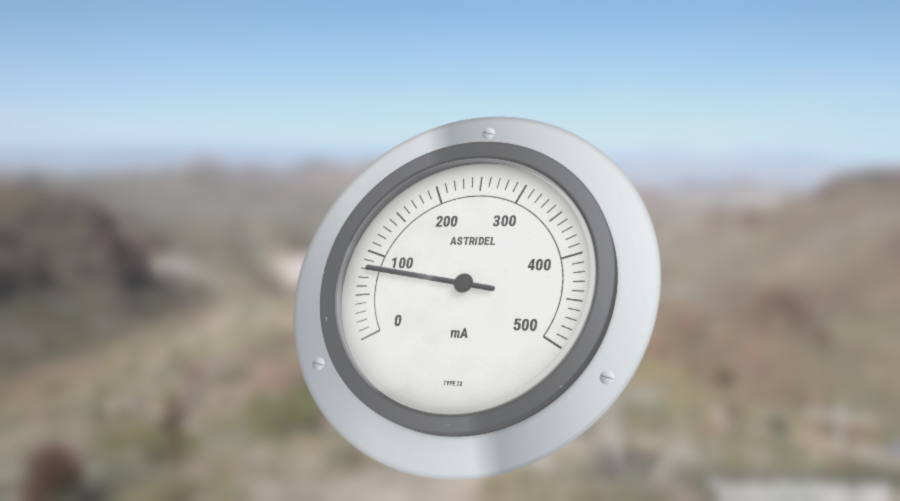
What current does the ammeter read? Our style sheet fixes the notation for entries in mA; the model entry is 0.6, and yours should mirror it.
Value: 80
